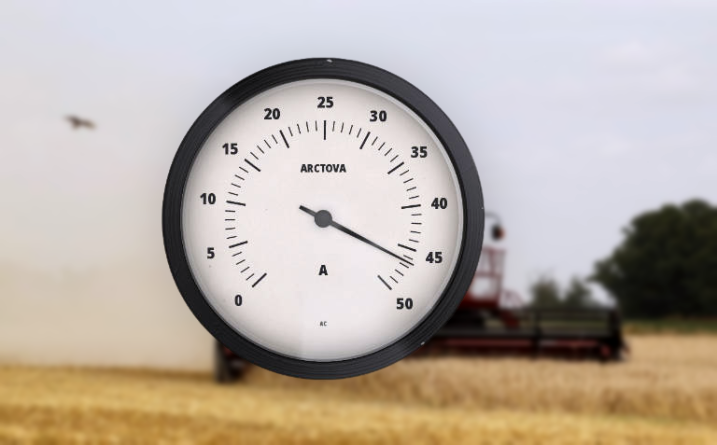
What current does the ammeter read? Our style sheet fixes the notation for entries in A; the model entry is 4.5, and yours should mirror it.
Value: 46.5
